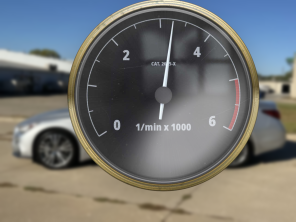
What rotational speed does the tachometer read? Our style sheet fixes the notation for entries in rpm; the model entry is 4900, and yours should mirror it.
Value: 3250
